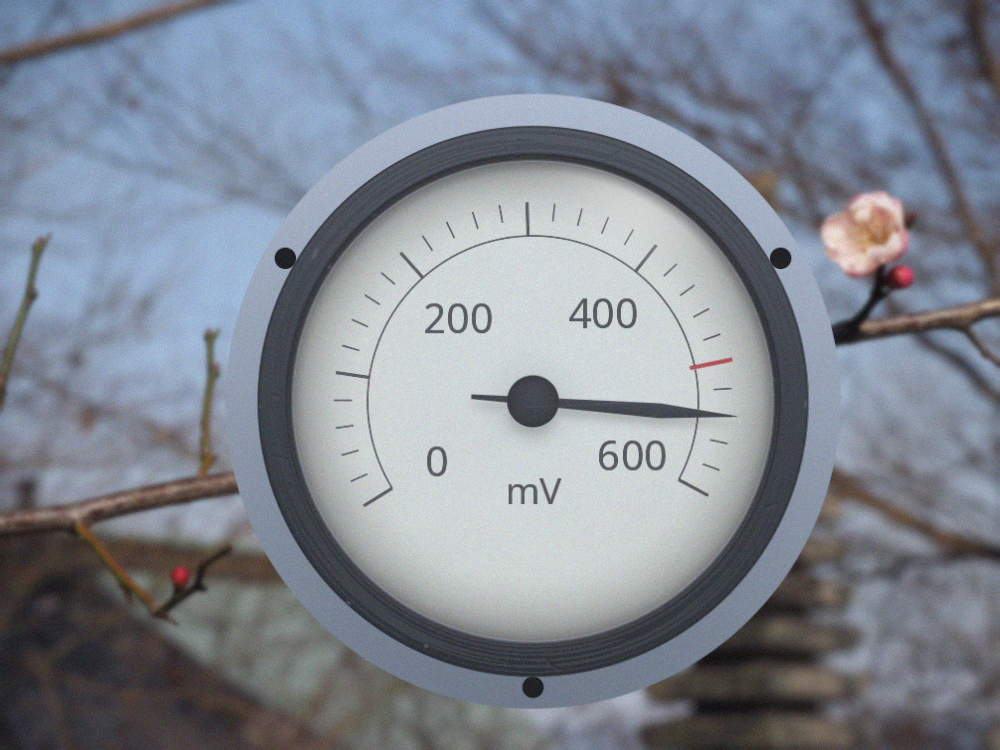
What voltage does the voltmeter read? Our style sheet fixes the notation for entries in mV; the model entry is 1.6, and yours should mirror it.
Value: 540
